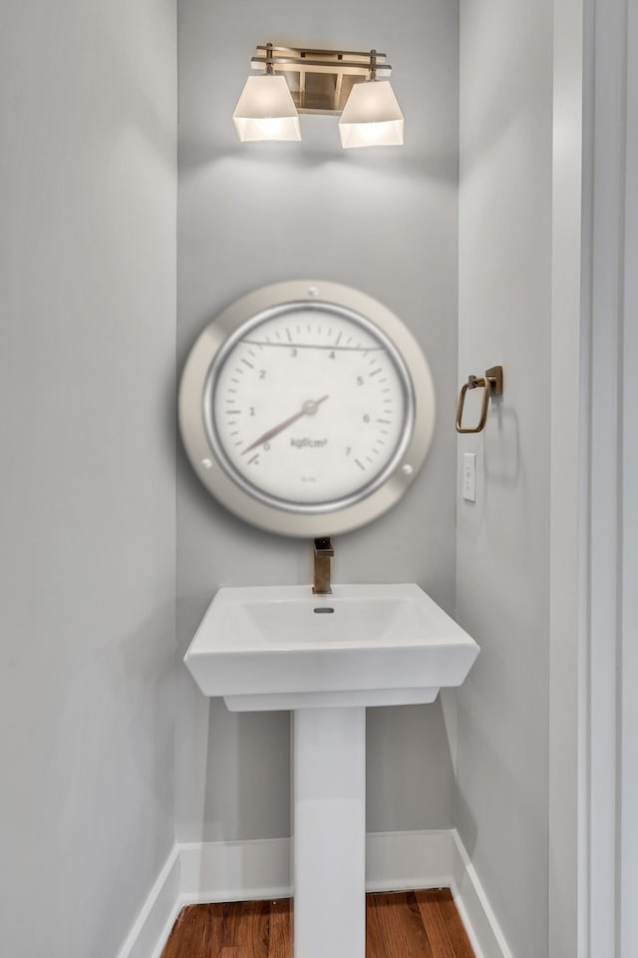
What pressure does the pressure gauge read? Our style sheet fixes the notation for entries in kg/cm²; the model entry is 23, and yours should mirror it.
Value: 0.2
